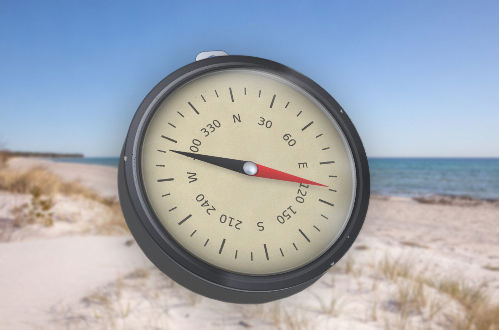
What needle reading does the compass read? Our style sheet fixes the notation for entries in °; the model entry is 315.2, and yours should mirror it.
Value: 110
